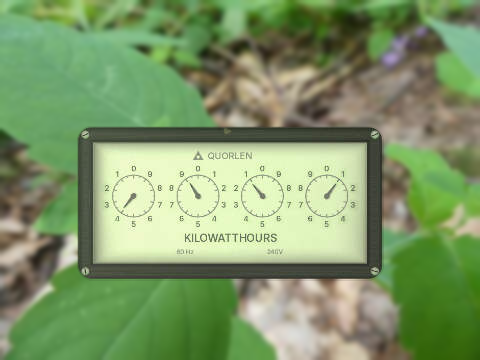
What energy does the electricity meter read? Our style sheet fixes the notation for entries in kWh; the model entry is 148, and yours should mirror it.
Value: 3911
